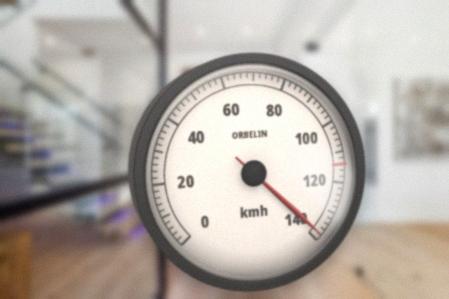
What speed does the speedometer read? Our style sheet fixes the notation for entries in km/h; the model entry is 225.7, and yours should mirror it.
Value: 138
